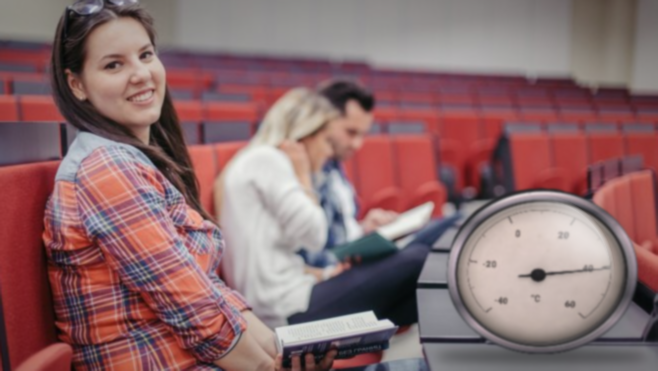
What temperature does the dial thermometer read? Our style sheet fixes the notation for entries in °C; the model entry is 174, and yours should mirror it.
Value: 40
